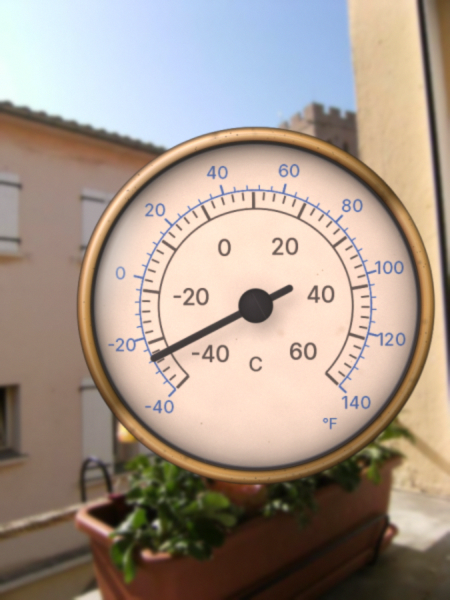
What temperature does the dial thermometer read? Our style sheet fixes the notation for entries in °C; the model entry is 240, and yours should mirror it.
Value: -33
